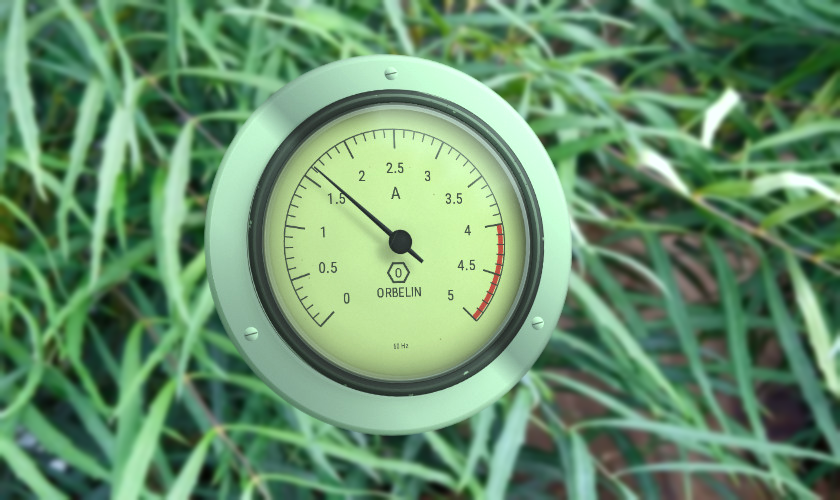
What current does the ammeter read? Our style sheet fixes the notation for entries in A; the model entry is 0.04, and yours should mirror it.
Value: 1.6
